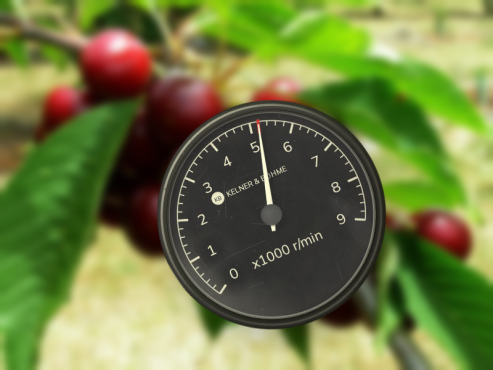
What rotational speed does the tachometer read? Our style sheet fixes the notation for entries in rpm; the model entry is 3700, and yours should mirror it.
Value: 5200
